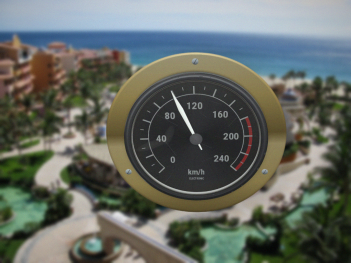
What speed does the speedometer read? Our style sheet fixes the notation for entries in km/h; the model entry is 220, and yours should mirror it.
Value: 100
